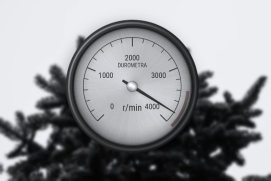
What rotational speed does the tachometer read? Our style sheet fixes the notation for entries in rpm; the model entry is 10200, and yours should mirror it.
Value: 3800
